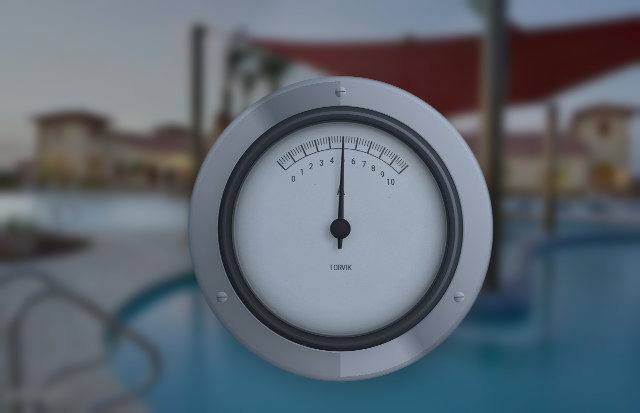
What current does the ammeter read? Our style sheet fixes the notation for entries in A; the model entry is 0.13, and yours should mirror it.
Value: 5
